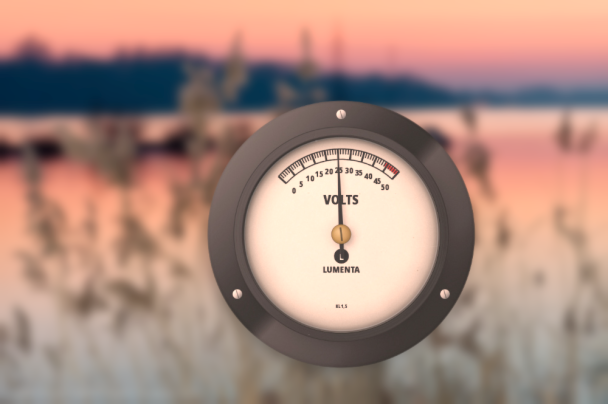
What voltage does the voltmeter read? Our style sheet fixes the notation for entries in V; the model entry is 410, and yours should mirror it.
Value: 25
